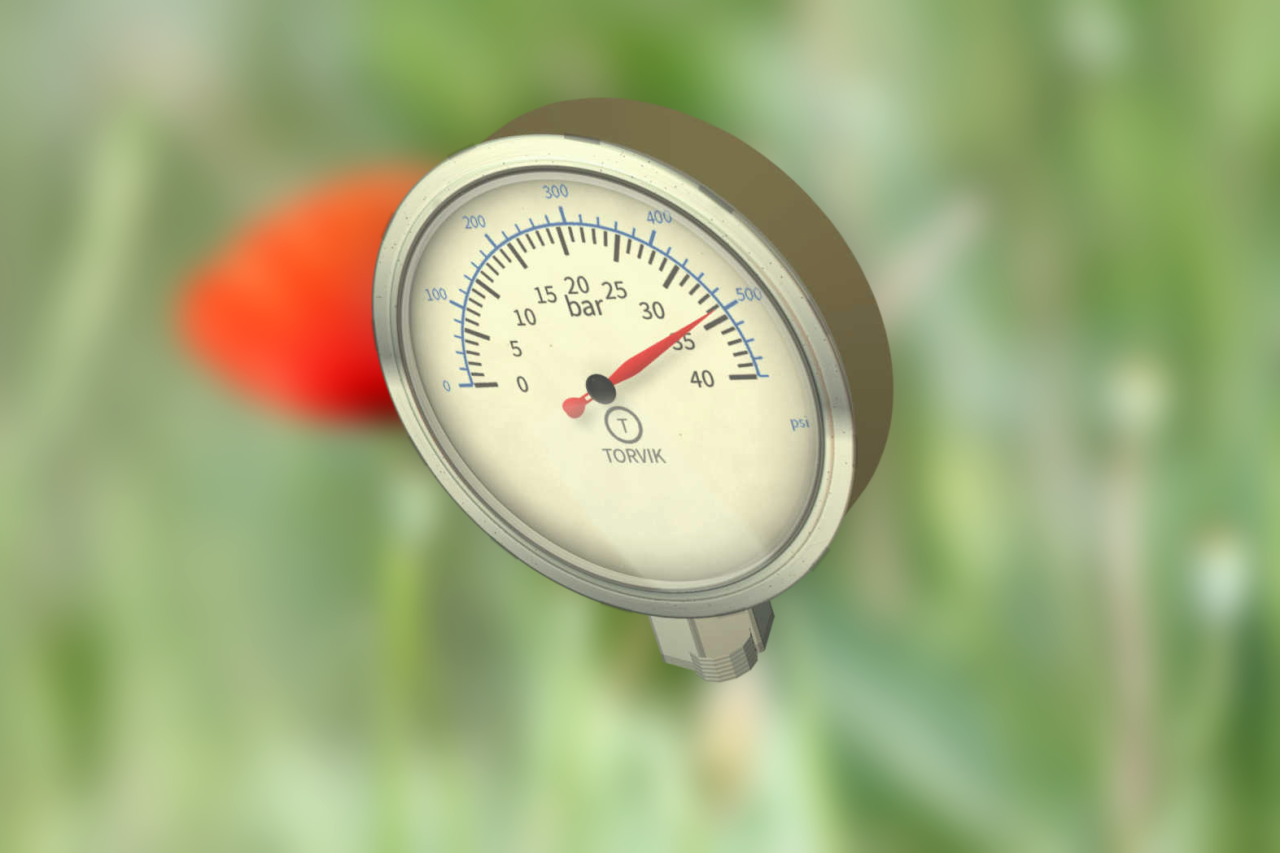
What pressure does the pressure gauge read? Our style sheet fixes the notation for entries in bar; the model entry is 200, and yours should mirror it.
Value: 34
